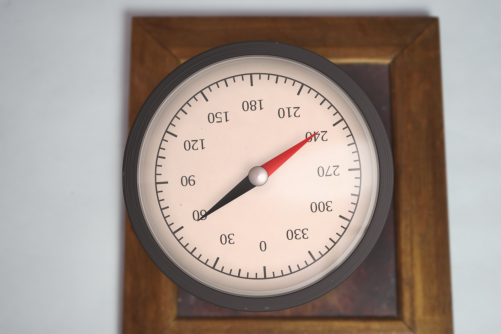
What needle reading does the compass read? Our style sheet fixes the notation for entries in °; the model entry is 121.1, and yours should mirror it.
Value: 237.5
